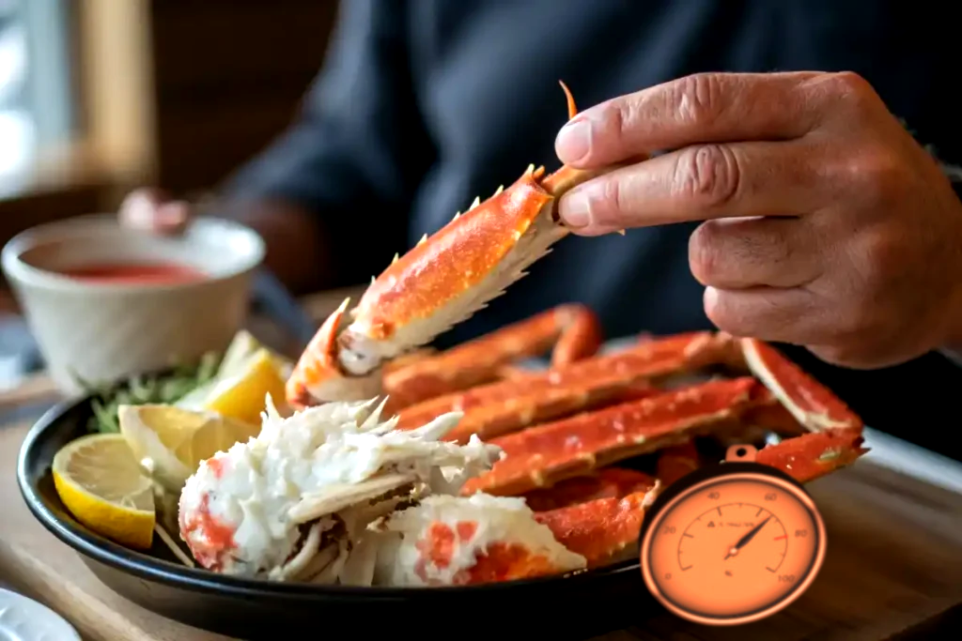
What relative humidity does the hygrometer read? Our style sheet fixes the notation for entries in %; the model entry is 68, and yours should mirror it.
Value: 65
